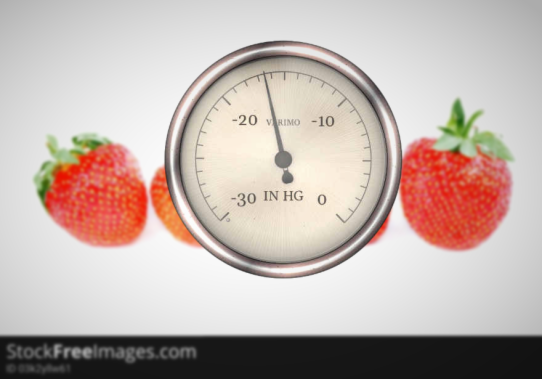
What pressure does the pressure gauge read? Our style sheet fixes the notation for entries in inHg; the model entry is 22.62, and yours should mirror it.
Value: -16.5
